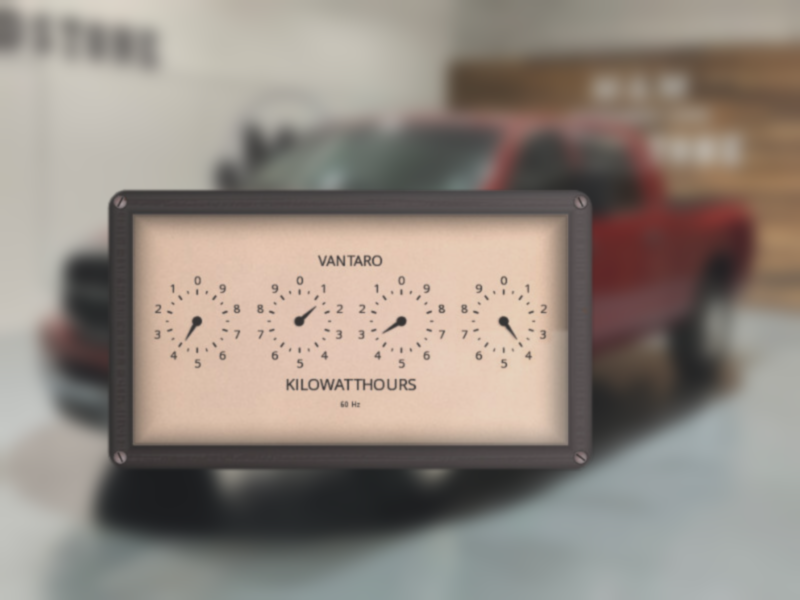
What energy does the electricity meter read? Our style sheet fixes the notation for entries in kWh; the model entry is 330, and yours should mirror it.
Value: 4134
